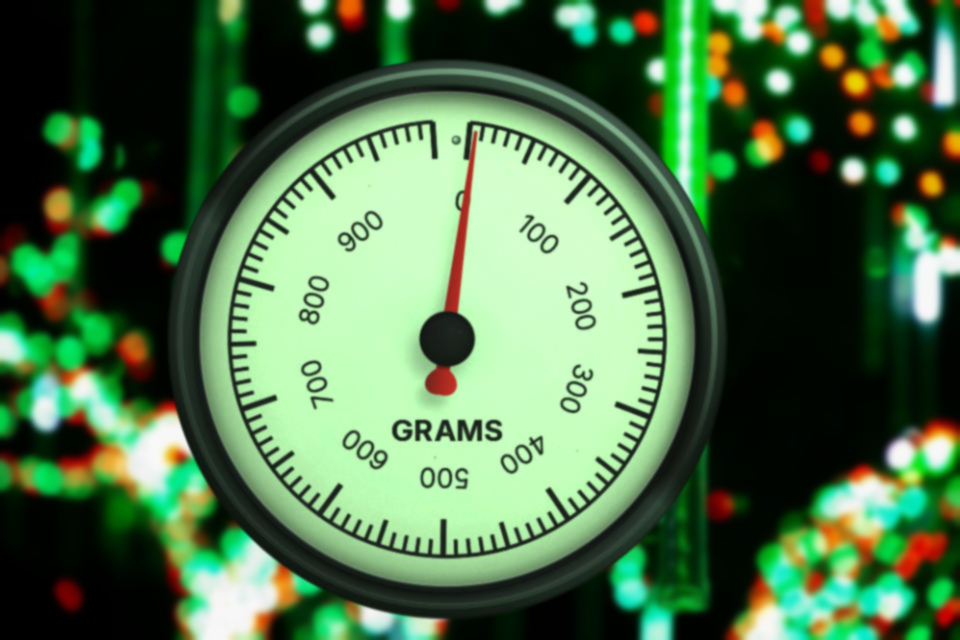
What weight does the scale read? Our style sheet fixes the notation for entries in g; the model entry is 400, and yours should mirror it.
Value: 5
